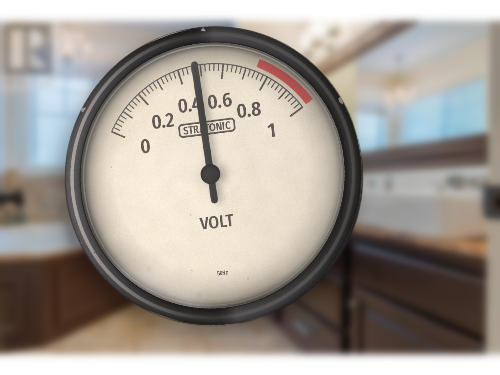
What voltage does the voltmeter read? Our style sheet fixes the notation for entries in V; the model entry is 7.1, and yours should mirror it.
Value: 0.48
